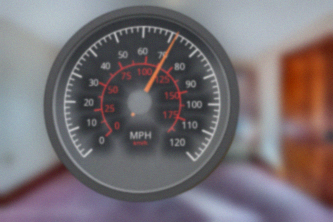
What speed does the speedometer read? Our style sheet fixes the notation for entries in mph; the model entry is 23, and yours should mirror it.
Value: 72
